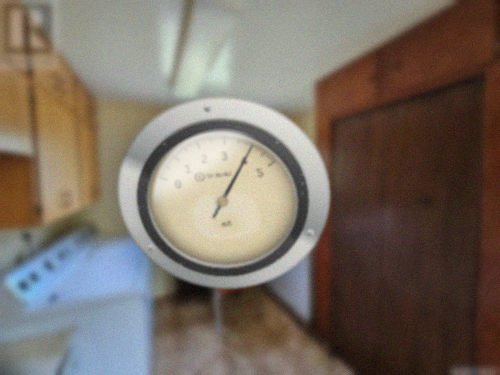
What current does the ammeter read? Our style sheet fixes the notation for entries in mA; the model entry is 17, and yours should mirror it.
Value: 4
